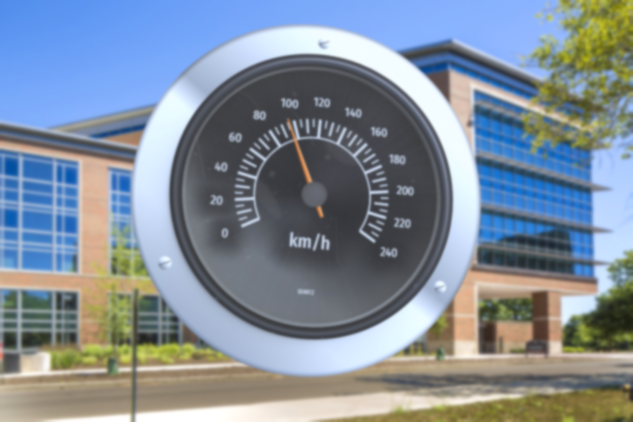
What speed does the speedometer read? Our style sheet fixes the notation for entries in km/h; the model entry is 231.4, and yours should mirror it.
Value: 95
